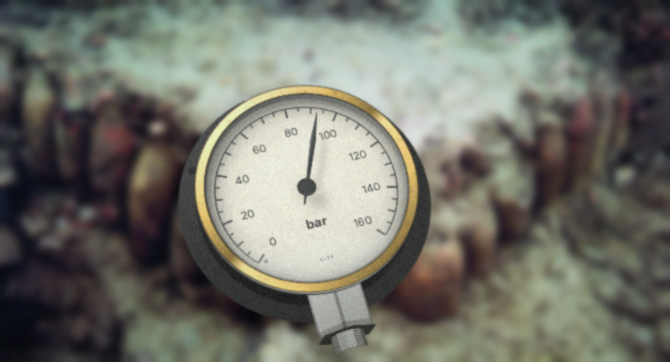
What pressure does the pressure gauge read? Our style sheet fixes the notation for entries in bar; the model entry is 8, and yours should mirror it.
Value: 92.5
